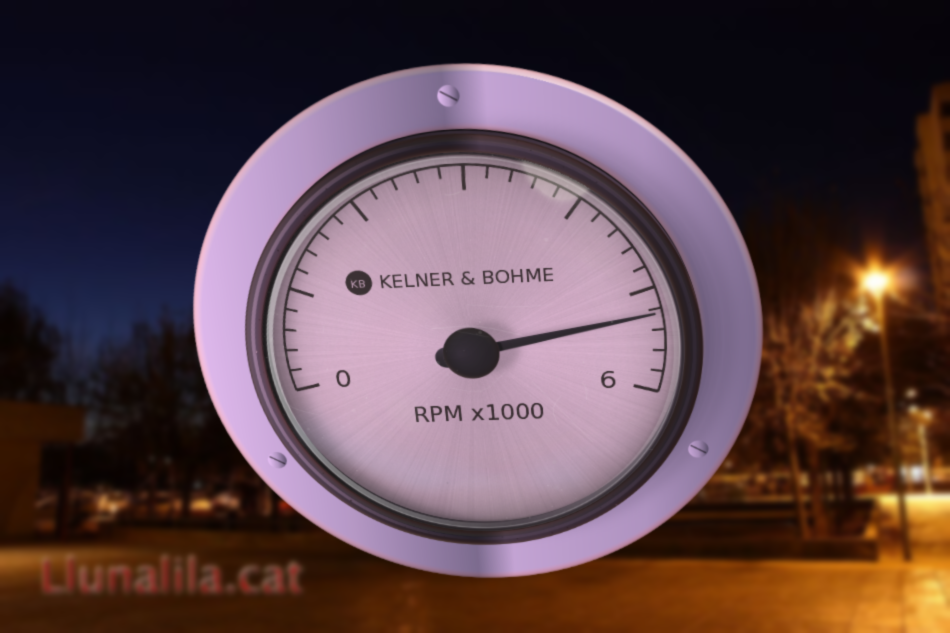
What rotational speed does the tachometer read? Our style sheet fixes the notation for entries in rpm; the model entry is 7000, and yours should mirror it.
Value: 5200
